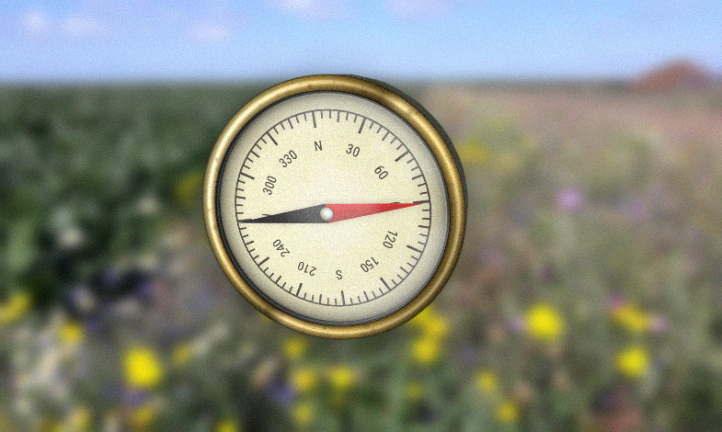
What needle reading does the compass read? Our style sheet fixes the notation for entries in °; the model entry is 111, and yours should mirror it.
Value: 90
